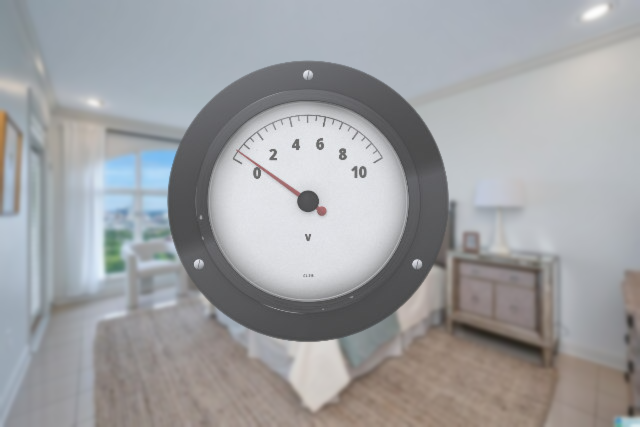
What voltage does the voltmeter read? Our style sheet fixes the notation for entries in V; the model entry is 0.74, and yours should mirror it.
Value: 0.5
